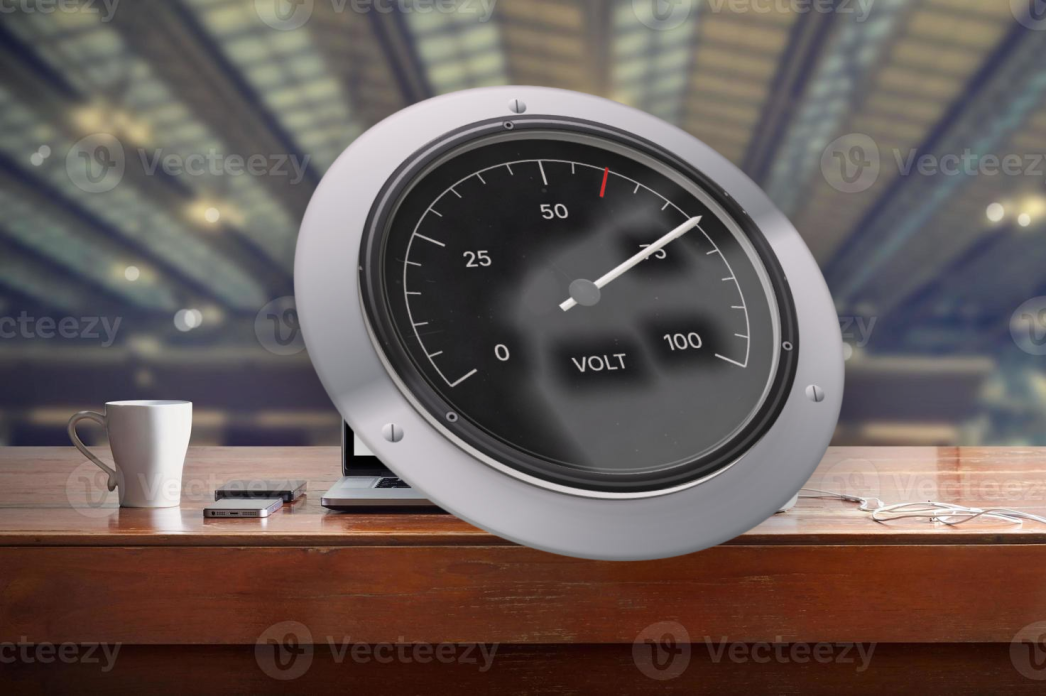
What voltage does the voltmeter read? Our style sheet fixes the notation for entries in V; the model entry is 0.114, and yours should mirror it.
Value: 75
